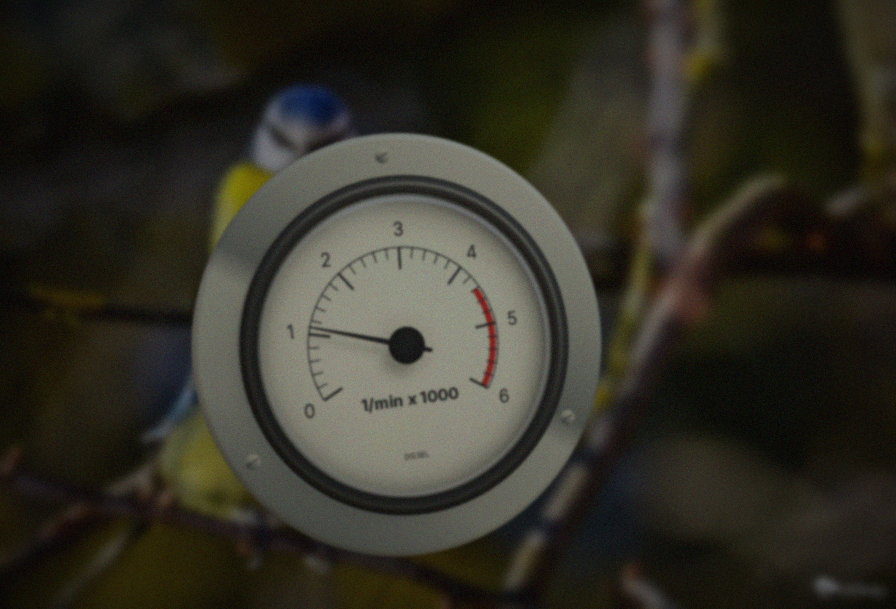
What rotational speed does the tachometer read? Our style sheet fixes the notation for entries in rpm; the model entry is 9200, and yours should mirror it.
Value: 1100
